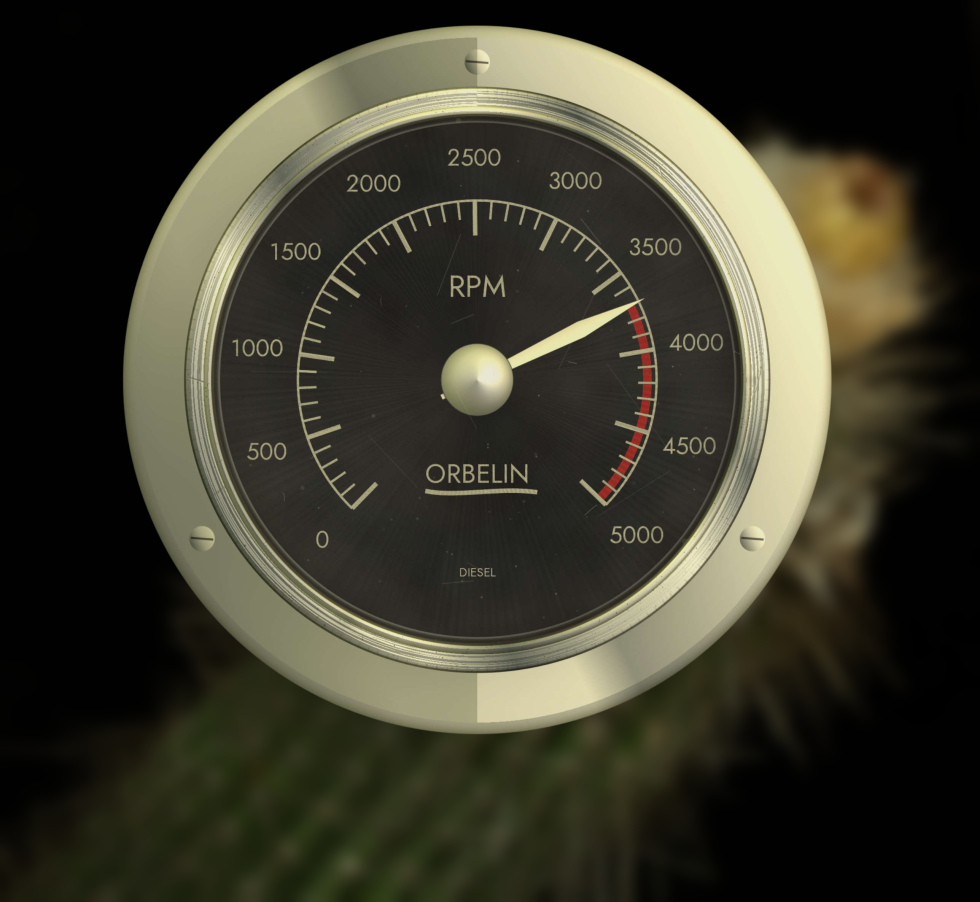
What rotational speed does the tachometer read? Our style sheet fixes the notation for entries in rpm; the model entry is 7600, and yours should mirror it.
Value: 3700
